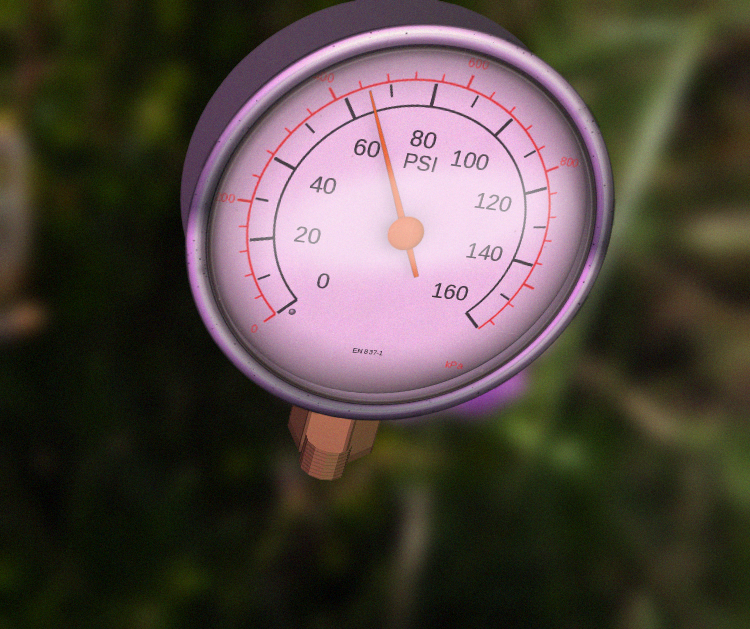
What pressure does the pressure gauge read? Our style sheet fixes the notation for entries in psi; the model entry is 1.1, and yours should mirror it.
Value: 65
